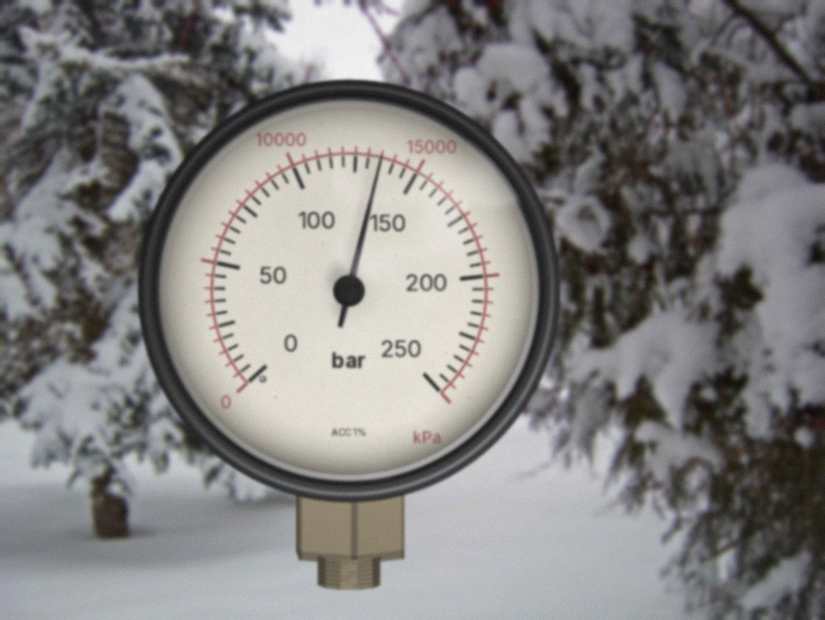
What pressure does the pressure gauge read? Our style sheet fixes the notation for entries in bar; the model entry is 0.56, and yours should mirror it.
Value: 135
